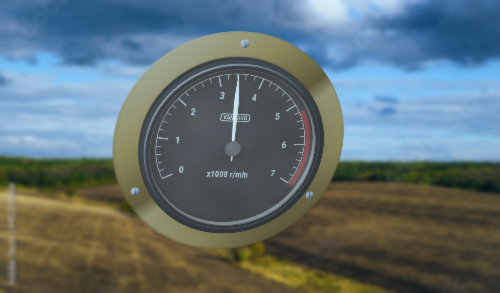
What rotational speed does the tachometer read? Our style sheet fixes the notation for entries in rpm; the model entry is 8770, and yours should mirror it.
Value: 3400
